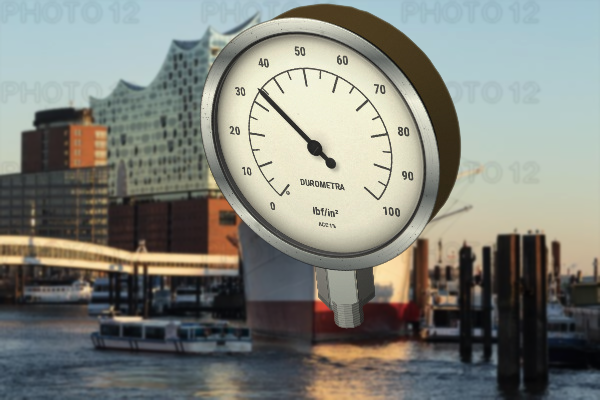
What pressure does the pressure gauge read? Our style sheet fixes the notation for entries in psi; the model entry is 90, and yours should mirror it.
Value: 35
